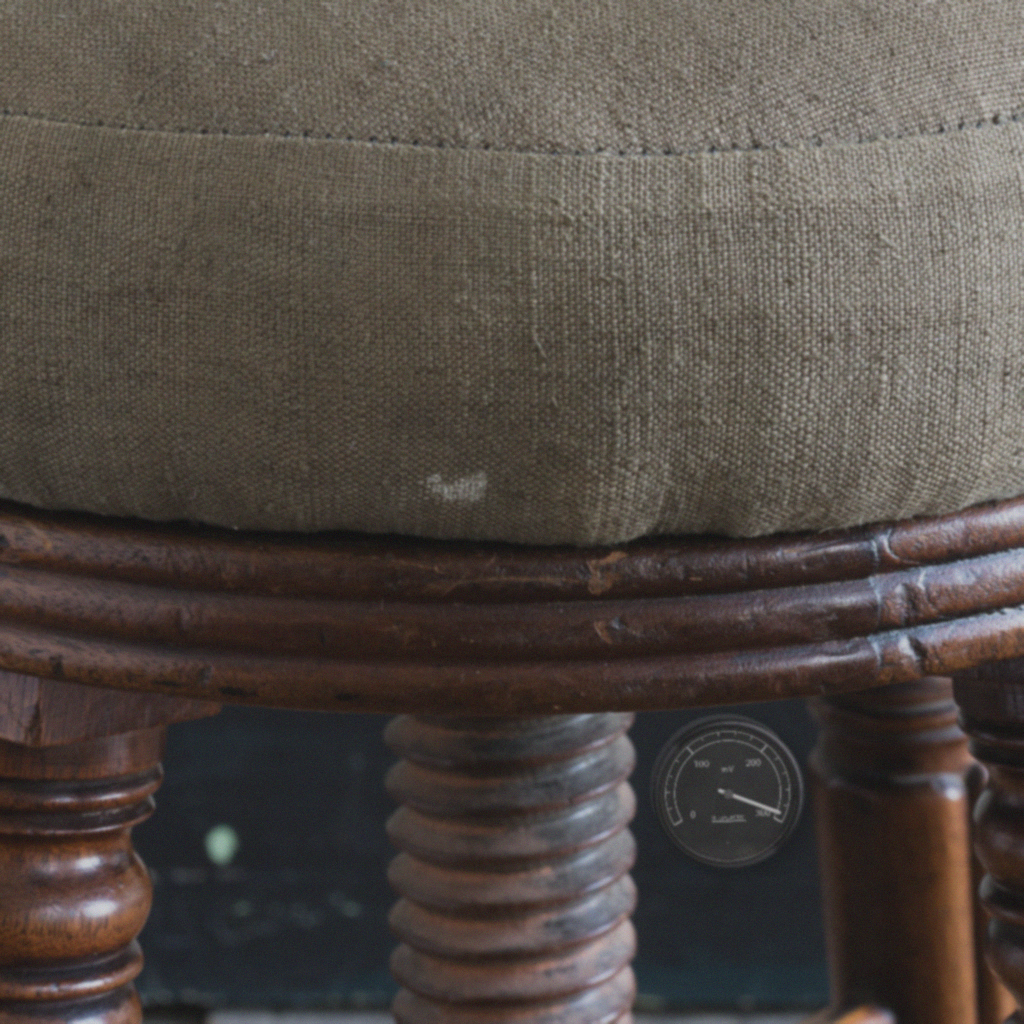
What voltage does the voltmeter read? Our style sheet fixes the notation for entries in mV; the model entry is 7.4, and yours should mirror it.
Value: 290
